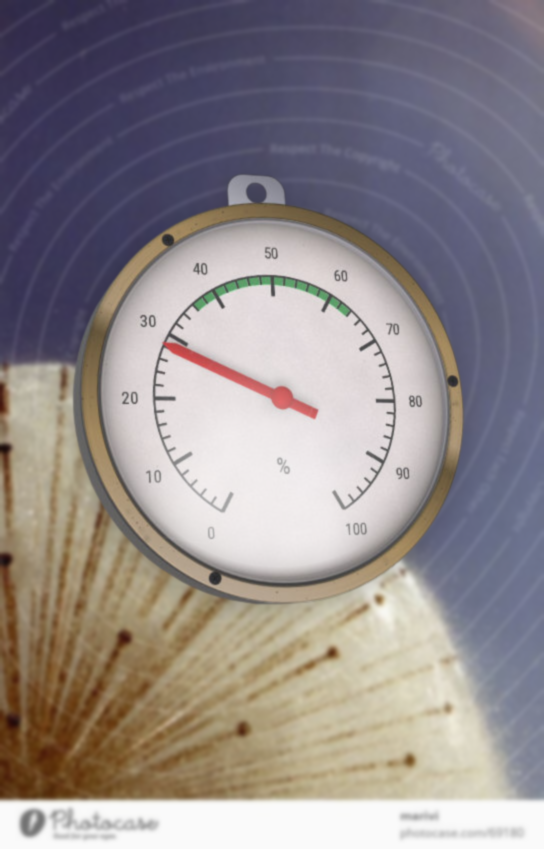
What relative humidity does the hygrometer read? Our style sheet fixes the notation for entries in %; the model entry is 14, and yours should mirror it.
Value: 28
